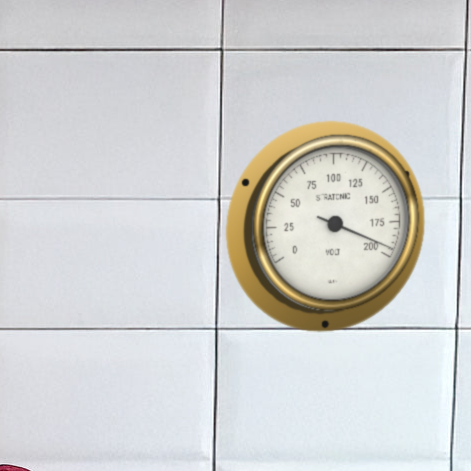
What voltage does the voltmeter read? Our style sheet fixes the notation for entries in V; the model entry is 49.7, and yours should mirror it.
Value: 195
